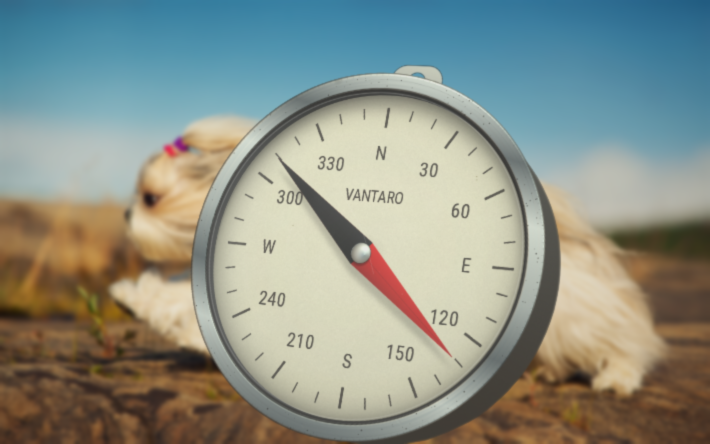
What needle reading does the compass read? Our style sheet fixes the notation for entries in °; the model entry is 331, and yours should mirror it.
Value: 130
